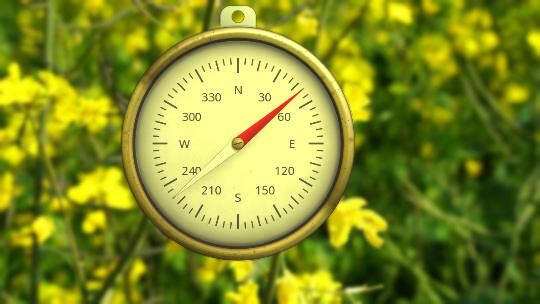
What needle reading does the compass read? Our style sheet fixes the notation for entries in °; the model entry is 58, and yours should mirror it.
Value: 50
